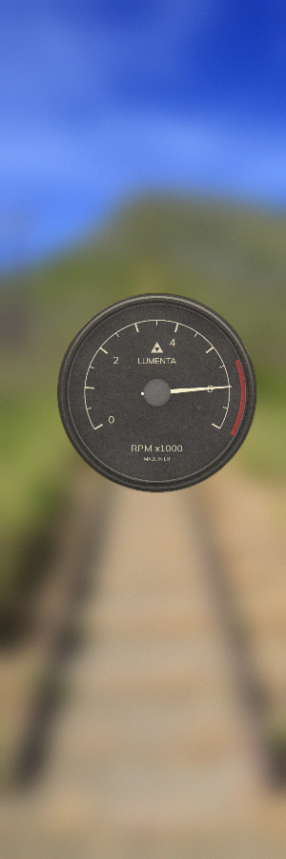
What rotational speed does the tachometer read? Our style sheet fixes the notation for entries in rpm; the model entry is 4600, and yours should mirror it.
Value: 6000
